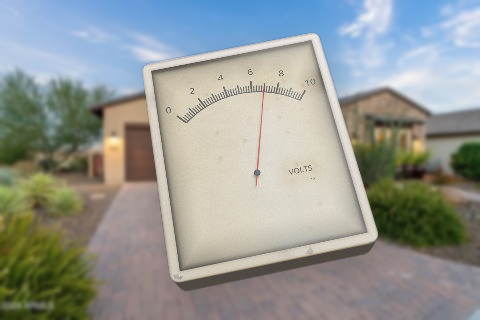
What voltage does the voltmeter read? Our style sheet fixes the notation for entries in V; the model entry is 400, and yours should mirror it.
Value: 7
